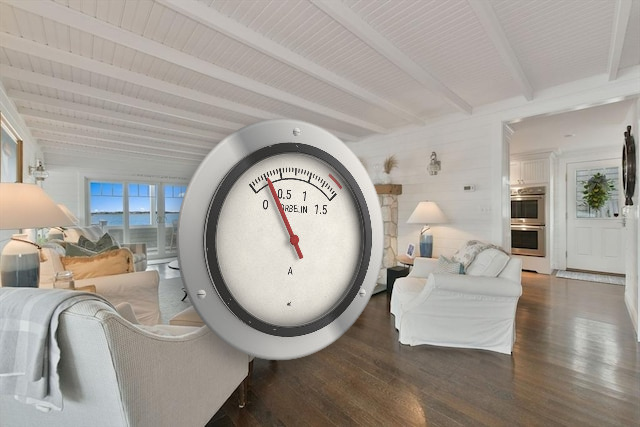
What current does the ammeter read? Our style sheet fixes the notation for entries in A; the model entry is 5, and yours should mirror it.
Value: 0.25
